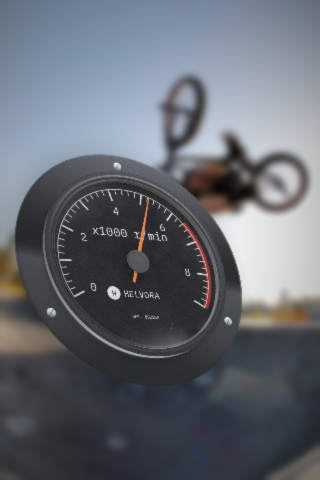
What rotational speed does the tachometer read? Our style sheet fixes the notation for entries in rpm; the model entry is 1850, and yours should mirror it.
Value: 5200
